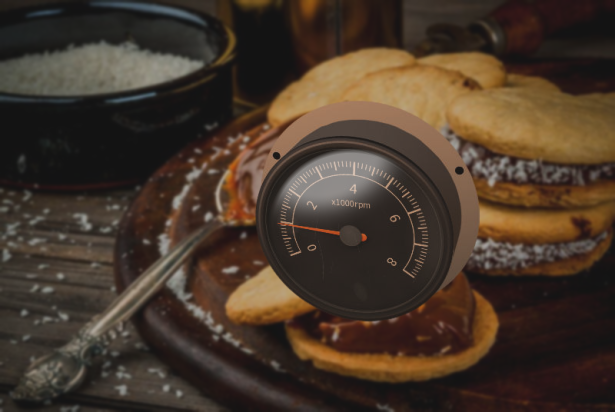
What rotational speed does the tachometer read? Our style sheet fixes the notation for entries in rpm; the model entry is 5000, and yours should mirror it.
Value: 1000
